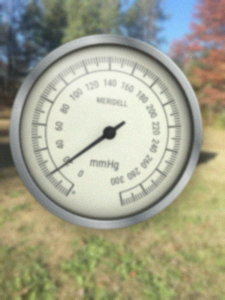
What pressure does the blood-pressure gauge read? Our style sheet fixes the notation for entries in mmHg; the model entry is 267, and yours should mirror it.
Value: 20
